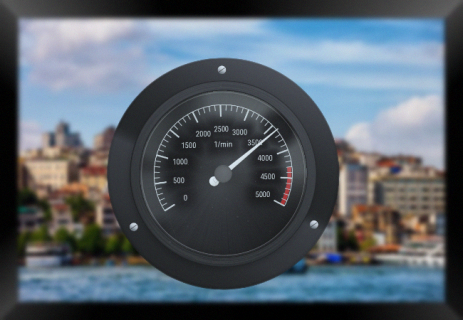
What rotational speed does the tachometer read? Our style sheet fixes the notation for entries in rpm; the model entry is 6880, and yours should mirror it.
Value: 3600
